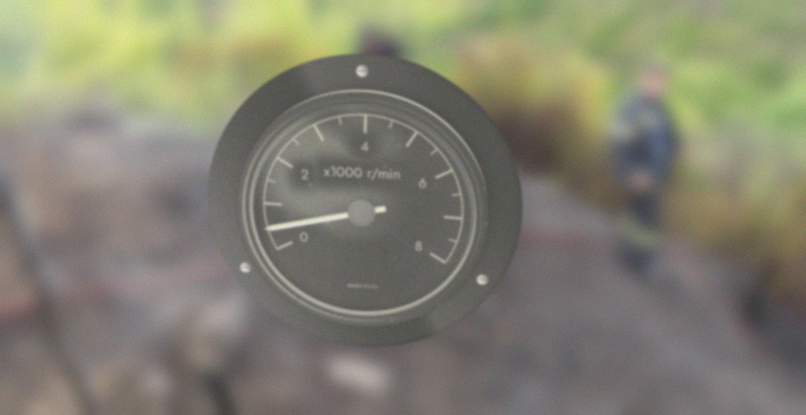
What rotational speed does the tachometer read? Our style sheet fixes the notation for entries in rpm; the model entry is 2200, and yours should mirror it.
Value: 500
